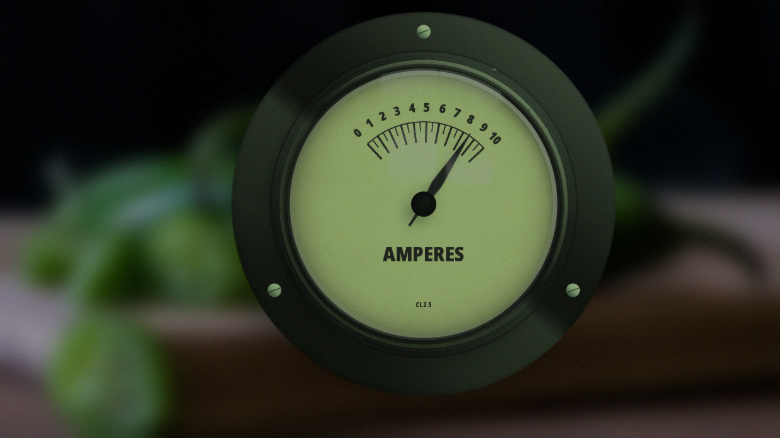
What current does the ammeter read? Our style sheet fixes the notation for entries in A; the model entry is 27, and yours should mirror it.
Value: 8.5
